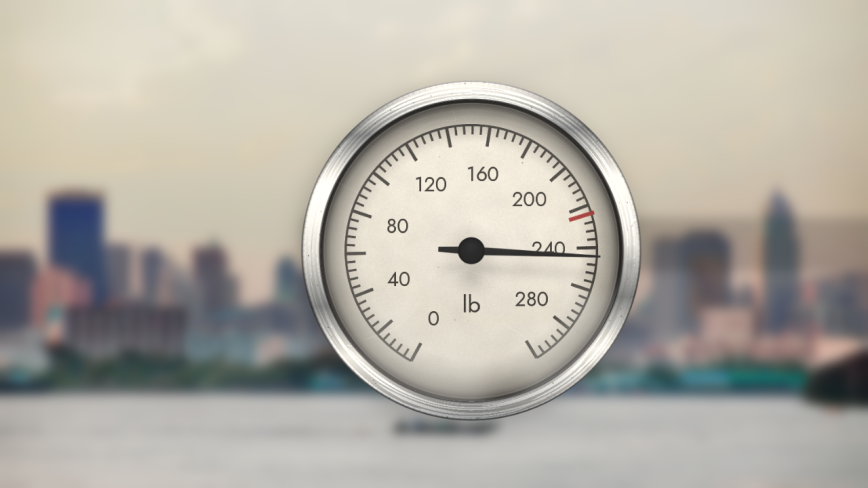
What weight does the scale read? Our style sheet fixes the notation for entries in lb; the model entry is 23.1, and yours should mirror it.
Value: 244
